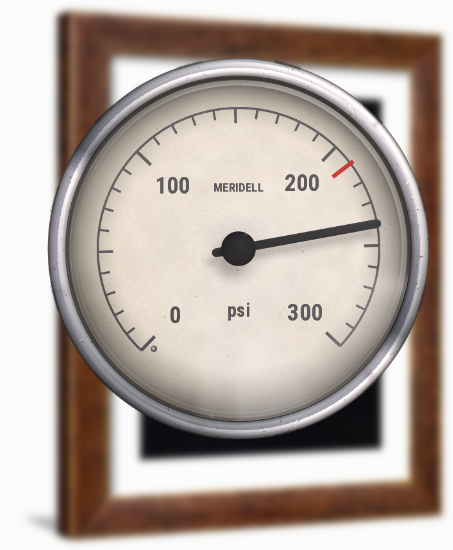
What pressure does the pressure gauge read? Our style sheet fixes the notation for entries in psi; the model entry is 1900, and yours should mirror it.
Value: 240
